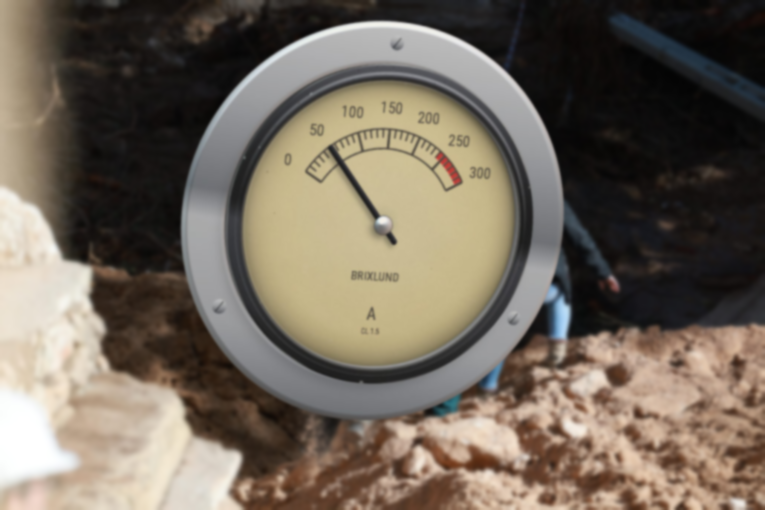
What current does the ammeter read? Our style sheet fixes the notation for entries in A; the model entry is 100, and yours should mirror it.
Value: 50
